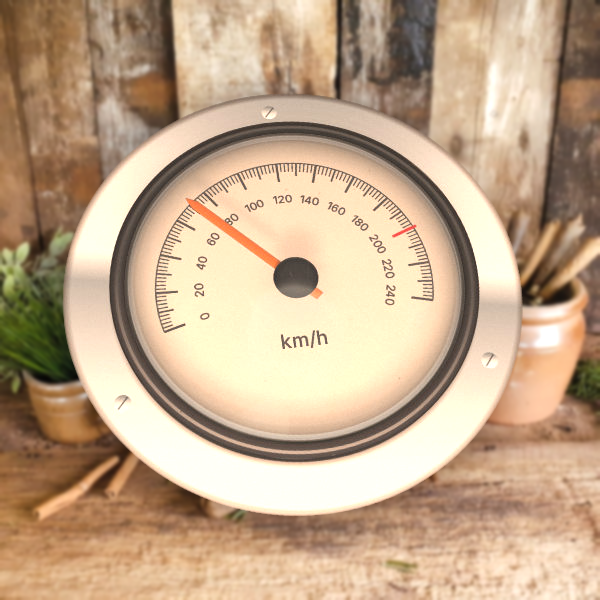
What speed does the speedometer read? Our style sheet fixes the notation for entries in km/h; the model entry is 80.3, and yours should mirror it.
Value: 70
